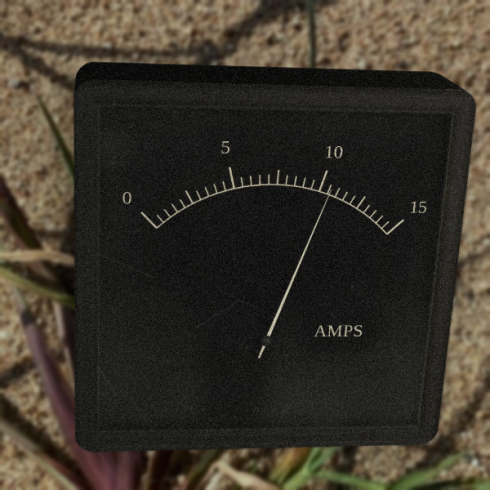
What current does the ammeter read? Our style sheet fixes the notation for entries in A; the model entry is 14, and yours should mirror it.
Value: 10.5
